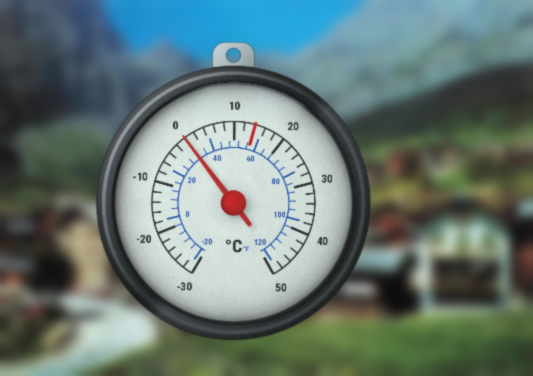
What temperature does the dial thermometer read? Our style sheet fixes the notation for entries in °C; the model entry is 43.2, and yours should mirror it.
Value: 0
